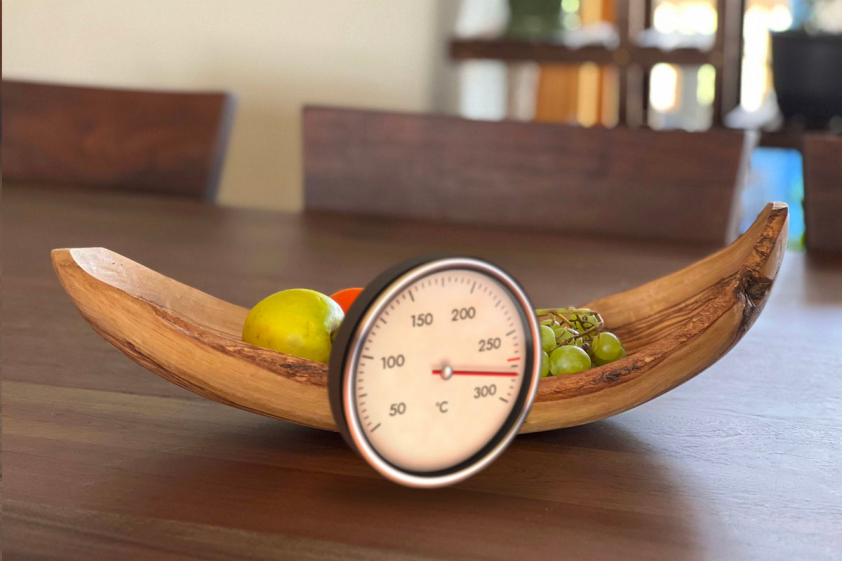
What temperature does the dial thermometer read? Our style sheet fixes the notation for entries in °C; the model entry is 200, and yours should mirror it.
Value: 280
